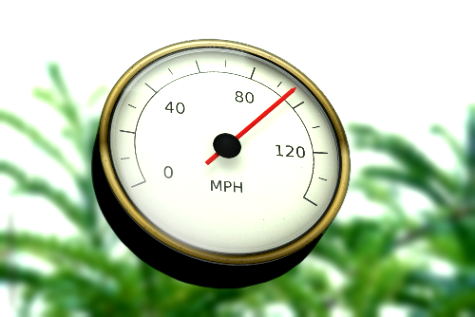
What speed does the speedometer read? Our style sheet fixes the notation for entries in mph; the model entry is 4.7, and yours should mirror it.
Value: 95
